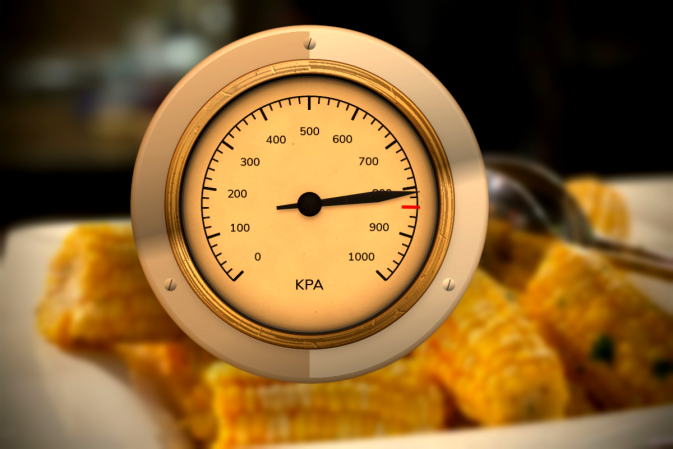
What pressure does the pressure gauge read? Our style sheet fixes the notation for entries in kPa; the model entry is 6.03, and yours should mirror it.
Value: 810
